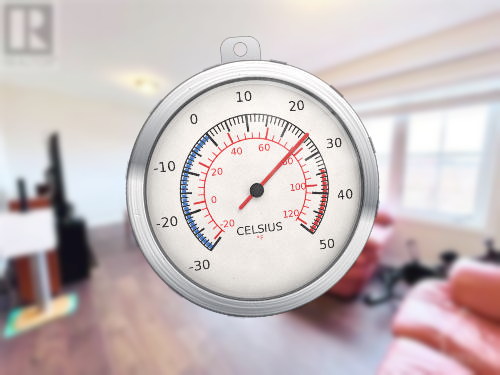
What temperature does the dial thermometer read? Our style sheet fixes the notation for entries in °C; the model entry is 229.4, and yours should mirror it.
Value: 25
